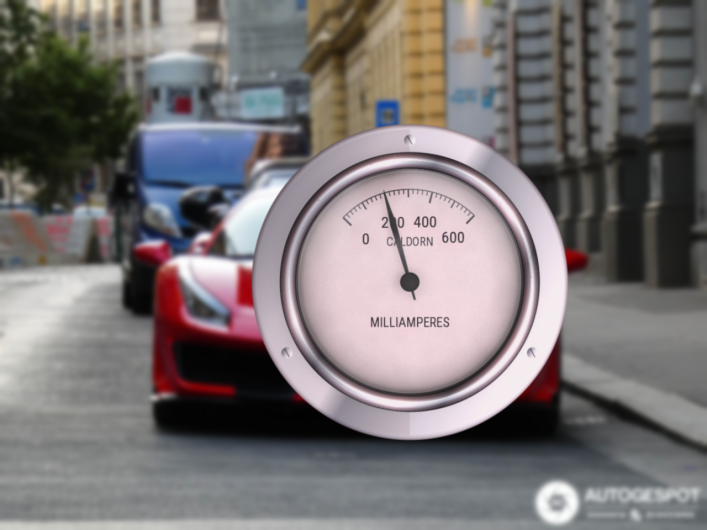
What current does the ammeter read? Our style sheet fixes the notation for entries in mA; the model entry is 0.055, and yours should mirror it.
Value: 200
